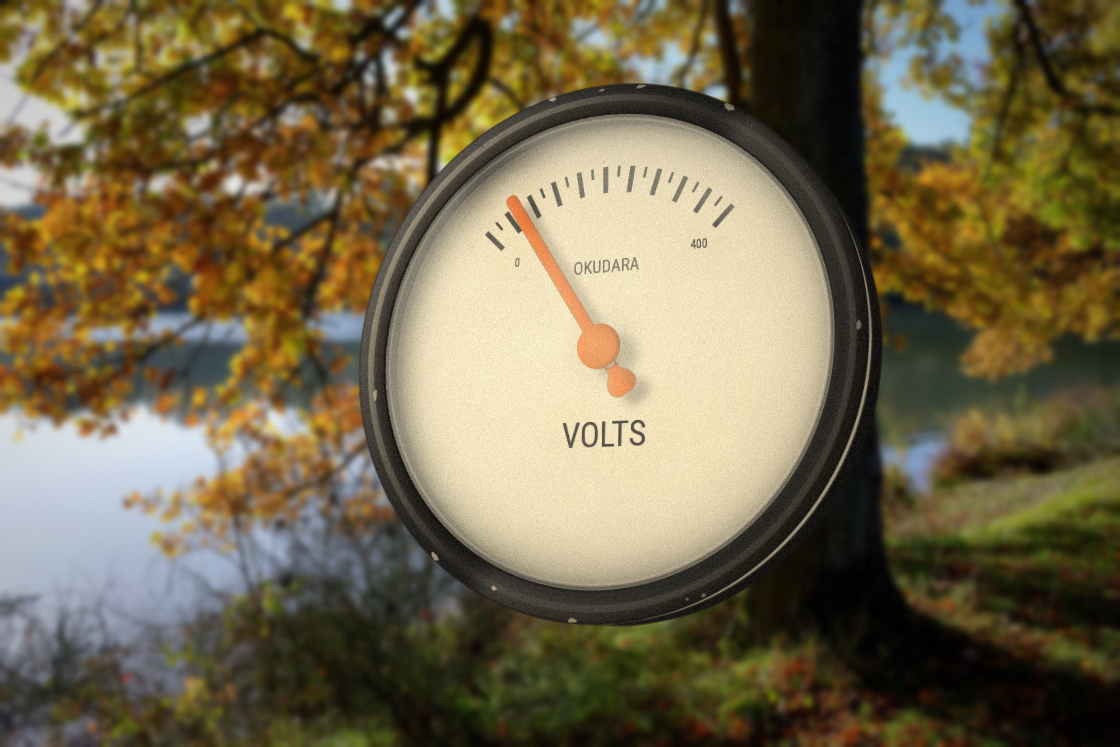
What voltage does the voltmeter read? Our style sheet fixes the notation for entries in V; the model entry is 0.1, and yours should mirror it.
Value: 60
